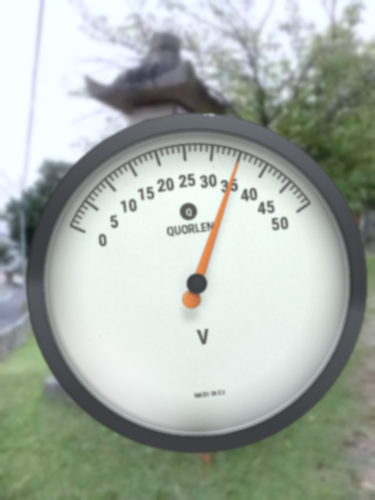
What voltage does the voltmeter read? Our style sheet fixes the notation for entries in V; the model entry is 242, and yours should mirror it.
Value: 35
